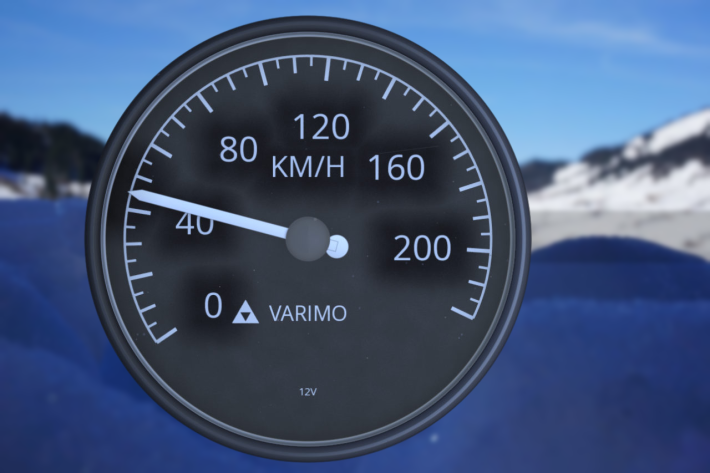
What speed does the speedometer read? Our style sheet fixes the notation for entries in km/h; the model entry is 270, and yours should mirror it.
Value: 45
